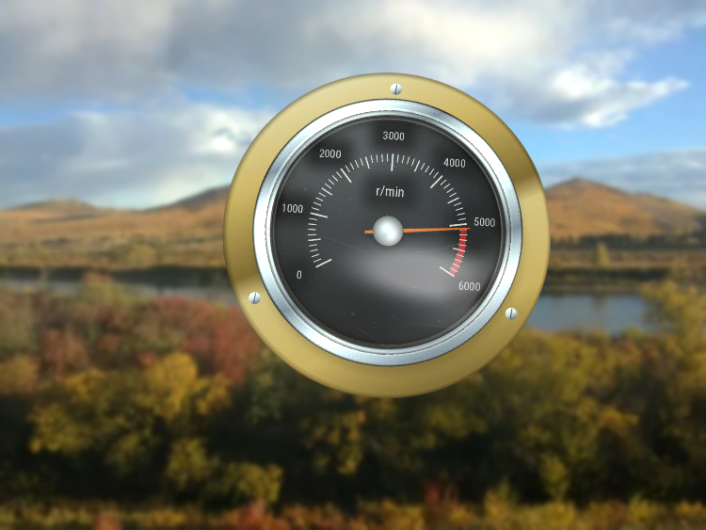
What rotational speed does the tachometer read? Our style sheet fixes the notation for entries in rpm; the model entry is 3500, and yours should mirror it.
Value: 5100
